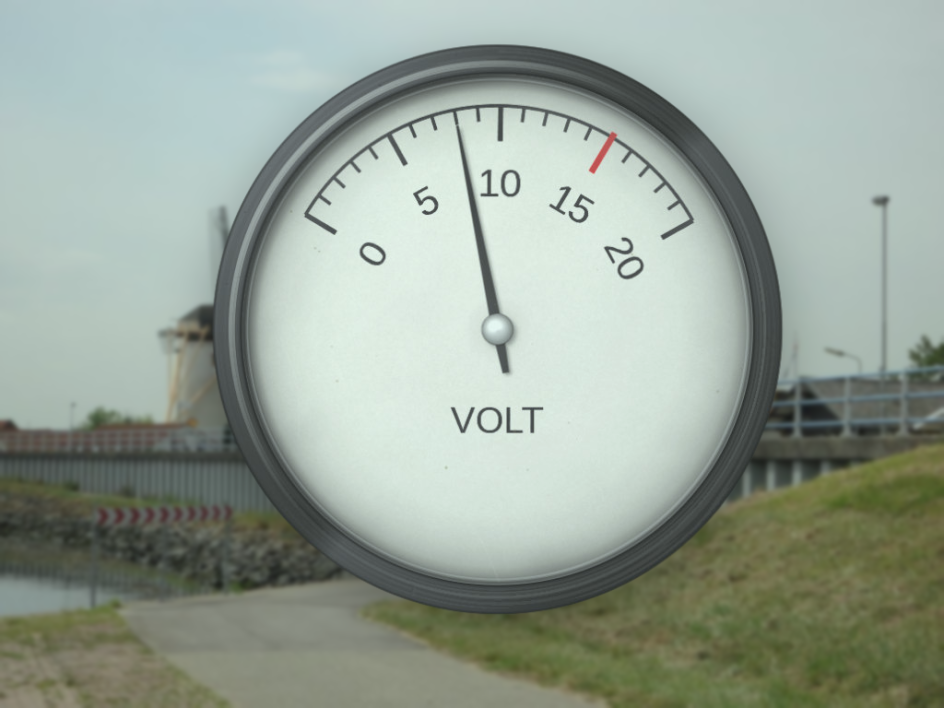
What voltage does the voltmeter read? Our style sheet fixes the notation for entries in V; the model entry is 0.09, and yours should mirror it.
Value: 8
